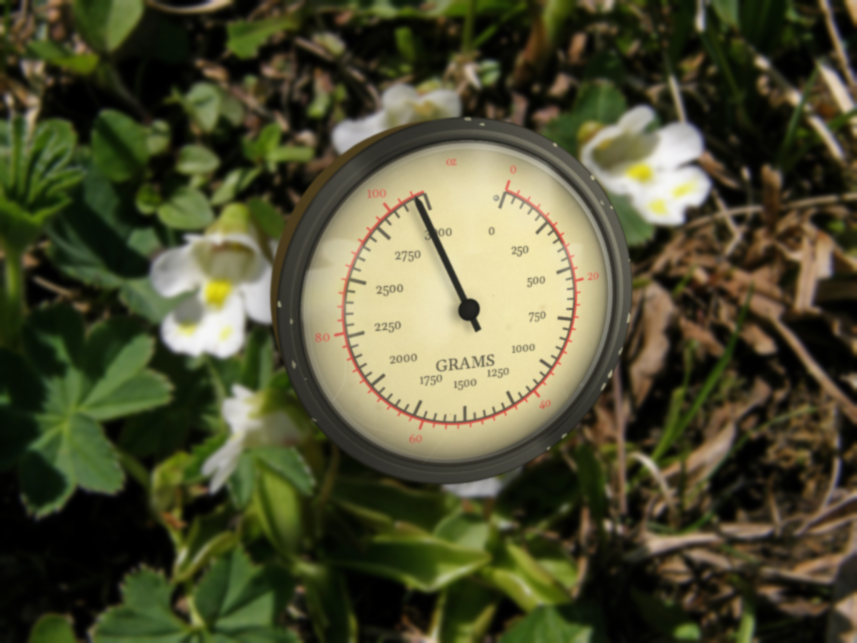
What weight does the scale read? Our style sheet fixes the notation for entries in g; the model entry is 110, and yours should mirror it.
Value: 2950
